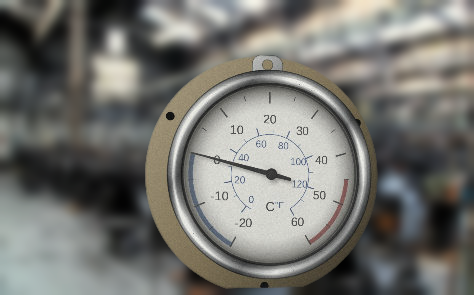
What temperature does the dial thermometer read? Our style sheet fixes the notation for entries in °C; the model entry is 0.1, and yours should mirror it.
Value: 0
